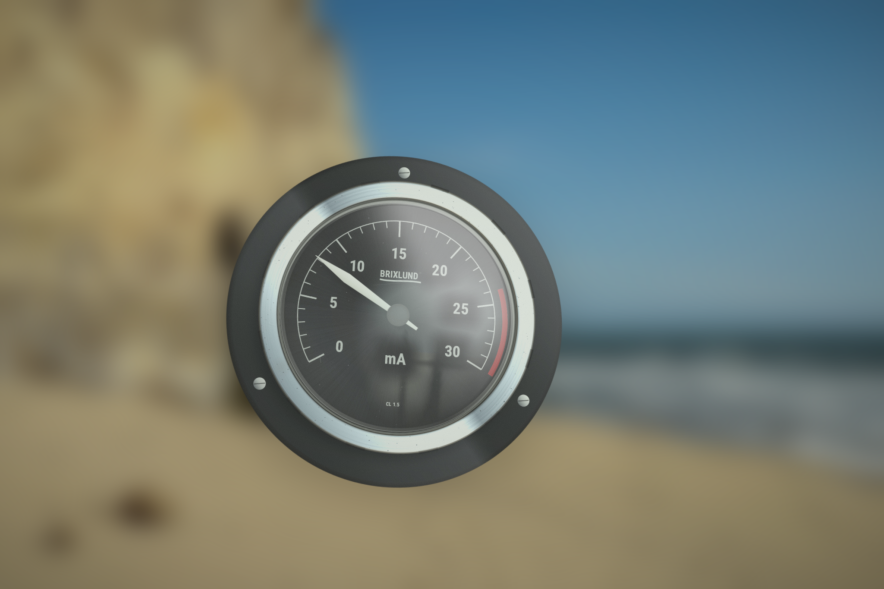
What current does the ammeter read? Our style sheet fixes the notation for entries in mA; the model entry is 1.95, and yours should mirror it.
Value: 8
